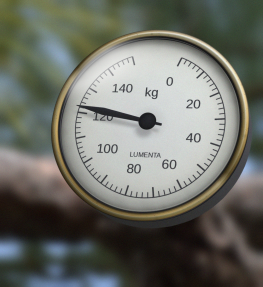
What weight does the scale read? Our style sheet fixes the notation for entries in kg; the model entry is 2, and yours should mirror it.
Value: 122
